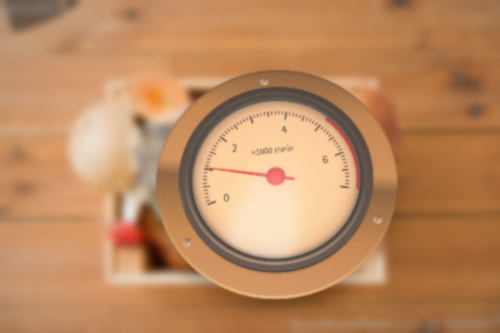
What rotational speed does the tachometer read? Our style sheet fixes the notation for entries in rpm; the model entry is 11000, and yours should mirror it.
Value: 1000
